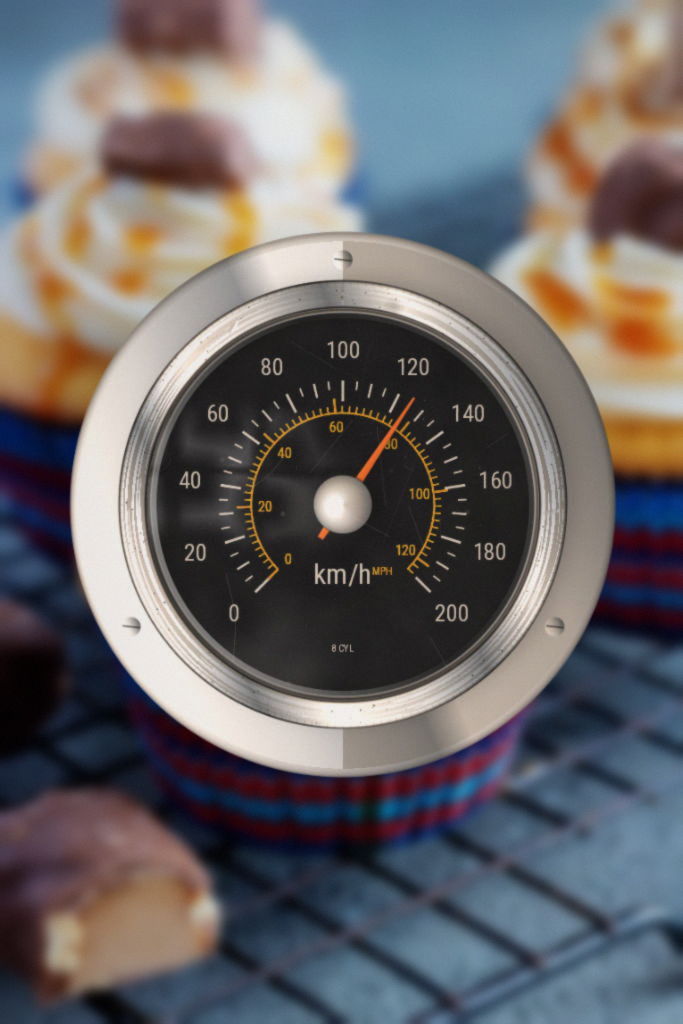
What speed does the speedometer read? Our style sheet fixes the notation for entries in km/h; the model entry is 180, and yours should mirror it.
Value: 125
